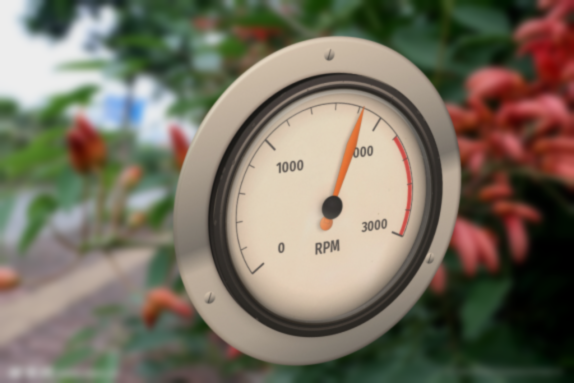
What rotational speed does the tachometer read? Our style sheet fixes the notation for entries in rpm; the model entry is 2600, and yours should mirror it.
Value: 1800
